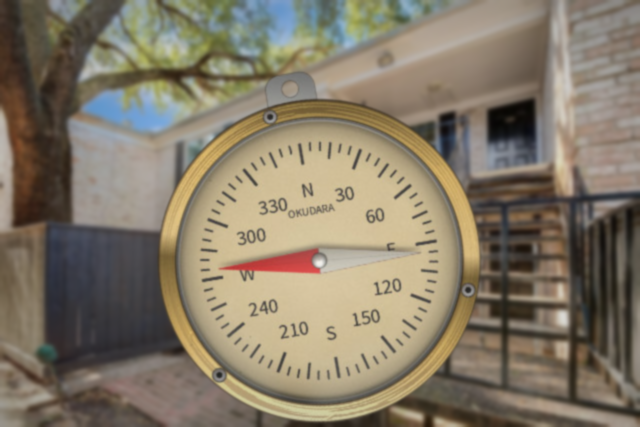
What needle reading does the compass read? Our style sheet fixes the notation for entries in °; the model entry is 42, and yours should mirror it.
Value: 275
